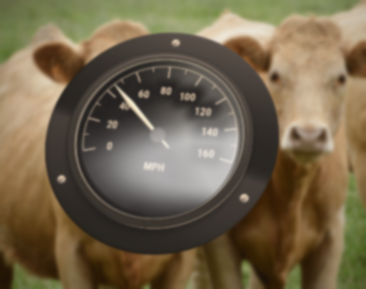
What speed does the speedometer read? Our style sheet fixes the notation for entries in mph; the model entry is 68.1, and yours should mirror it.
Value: 45
